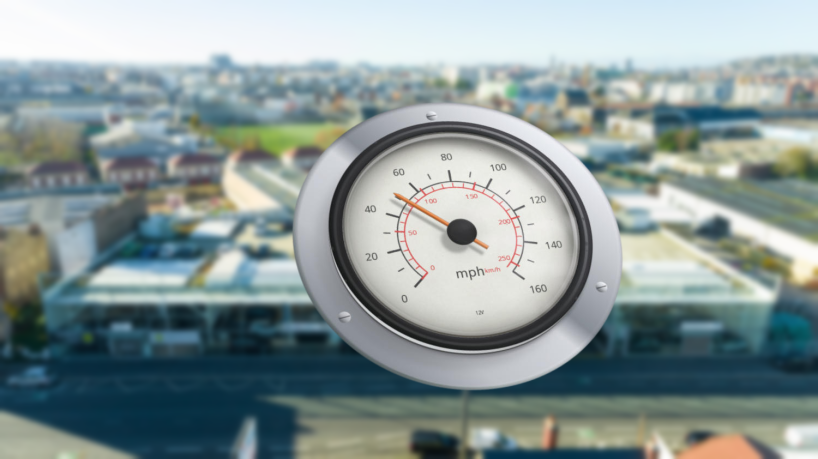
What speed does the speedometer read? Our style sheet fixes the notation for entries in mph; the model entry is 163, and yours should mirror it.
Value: 50
